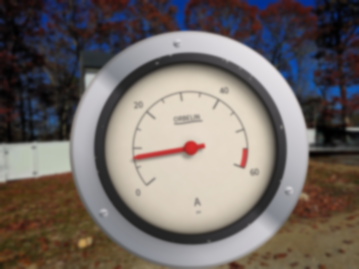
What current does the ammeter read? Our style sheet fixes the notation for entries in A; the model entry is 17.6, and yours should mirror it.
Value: 7.5
